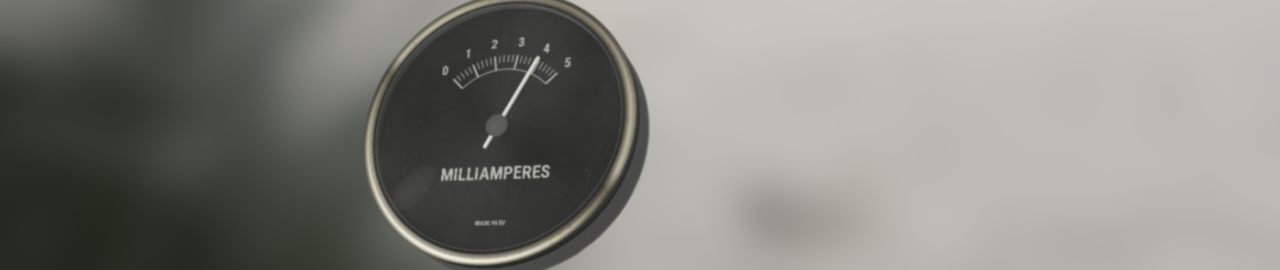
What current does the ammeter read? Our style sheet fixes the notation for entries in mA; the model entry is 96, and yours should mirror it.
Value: 4
